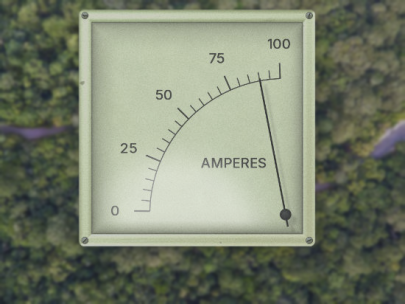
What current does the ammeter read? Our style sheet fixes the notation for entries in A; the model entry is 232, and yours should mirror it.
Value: 90
